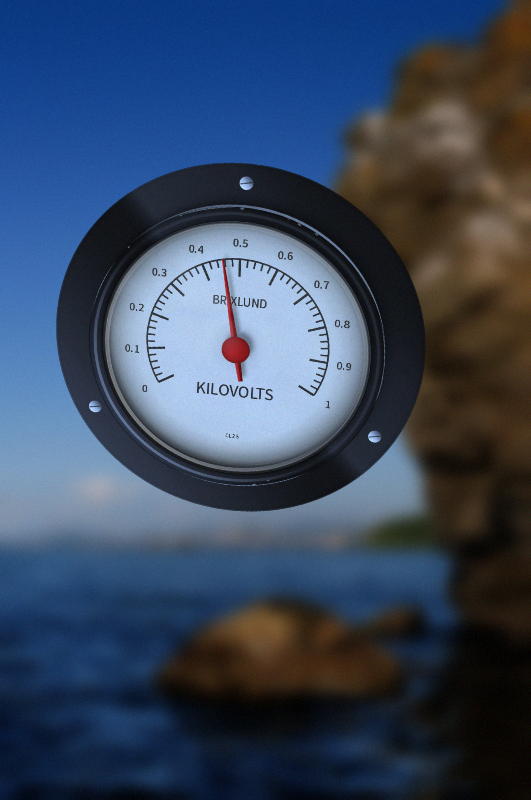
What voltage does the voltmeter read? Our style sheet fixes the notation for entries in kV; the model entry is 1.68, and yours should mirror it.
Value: 0.46
